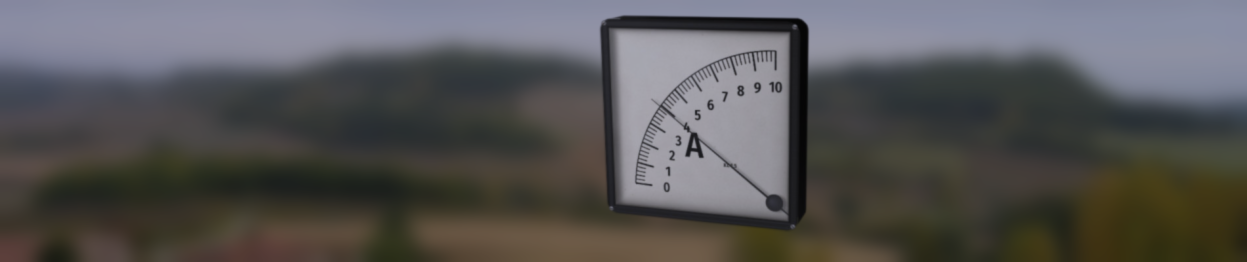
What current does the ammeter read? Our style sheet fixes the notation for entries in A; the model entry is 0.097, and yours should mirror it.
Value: 4
